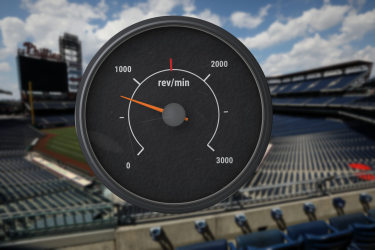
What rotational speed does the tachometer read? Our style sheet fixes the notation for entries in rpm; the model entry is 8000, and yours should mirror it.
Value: 750
